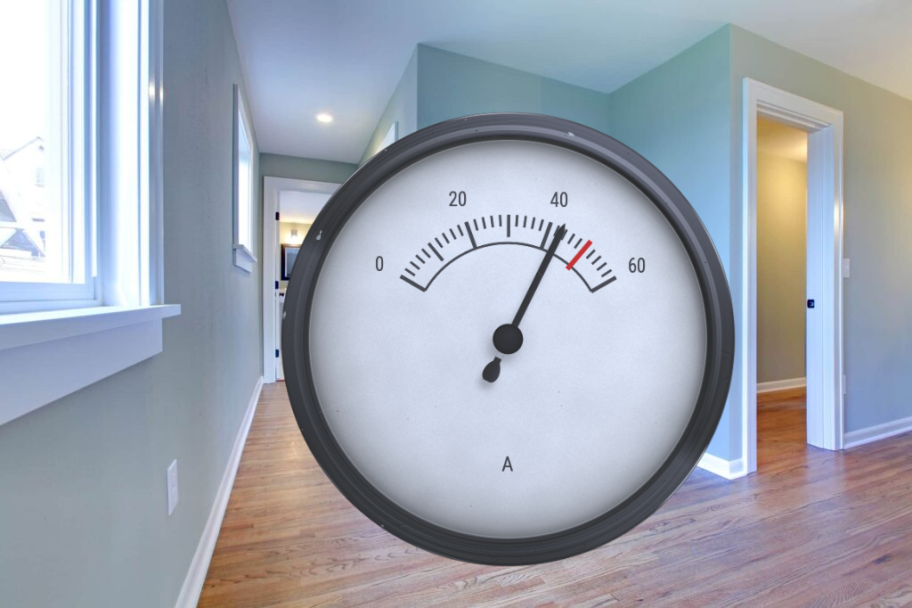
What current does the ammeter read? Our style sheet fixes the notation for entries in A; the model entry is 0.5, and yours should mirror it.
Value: 43
